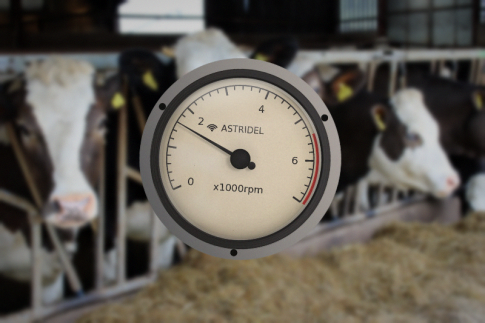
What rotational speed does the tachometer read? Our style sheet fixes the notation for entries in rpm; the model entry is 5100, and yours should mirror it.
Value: 1600
